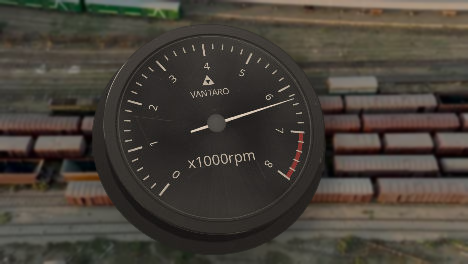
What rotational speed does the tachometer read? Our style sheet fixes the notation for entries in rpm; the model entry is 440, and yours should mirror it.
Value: 6300
